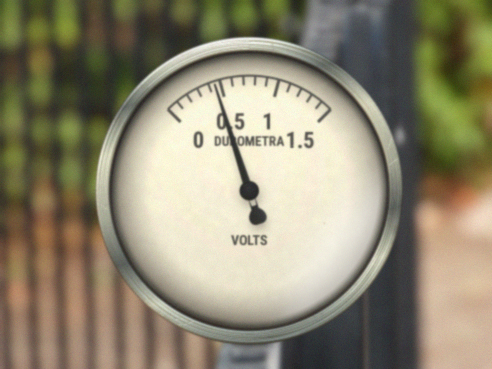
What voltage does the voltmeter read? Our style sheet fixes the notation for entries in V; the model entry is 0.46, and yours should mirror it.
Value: 0.45
